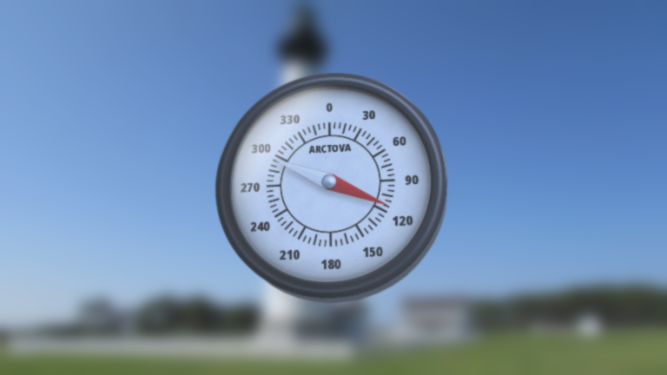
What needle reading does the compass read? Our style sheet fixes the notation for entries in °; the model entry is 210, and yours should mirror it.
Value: 115
